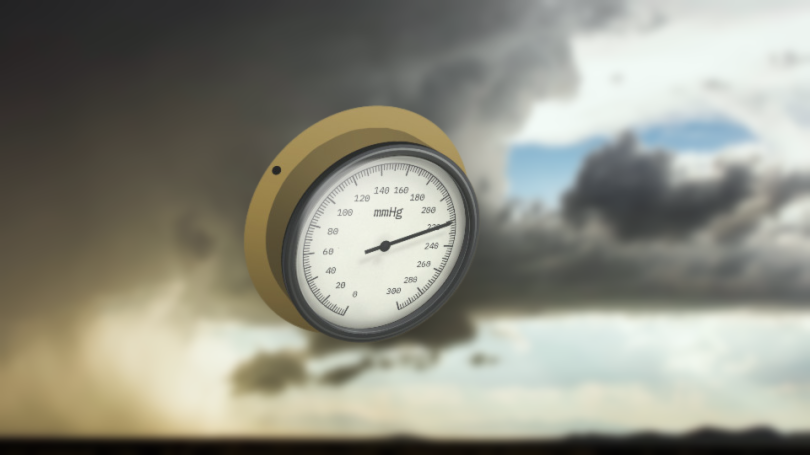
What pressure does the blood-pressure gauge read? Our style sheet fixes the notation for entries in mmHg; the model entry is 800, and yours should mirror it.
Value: 220
